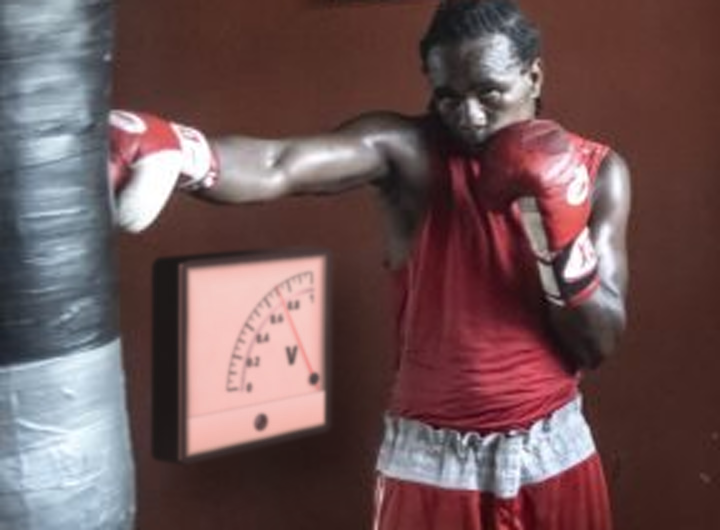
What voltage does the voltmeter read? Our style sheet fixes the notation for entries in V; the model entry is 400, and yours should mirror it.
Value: 0.7
